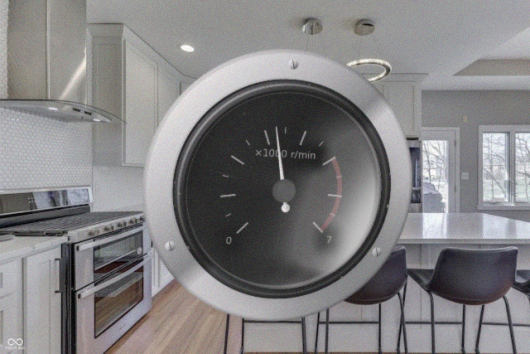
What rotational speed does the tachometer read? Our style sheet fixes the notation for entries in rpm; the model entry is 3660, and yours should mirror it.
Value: 3250
